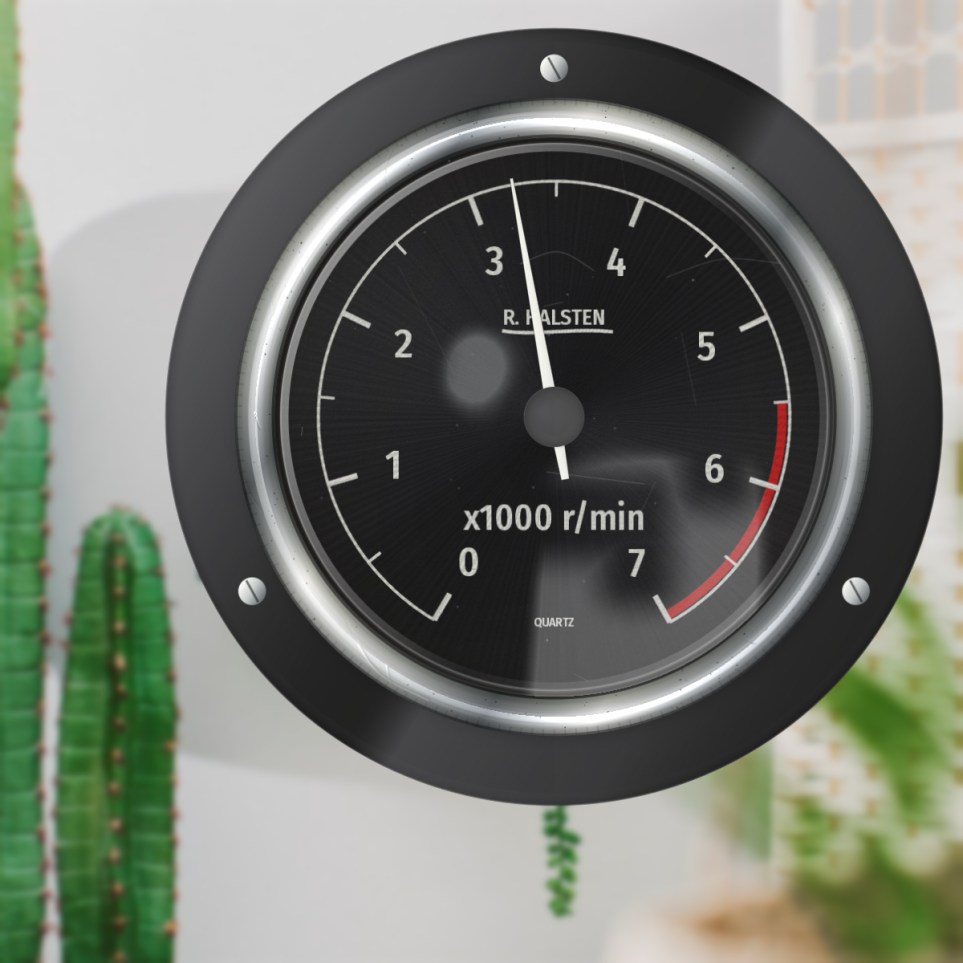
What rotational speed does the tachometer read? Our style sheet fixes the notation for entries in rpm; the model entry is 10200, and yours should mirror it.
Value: 3250
